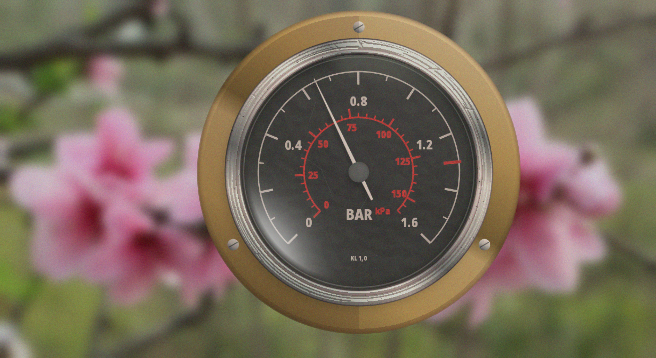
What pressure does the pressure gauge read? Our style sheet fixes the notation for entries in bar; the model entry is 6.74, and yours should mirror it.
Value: 0.65
